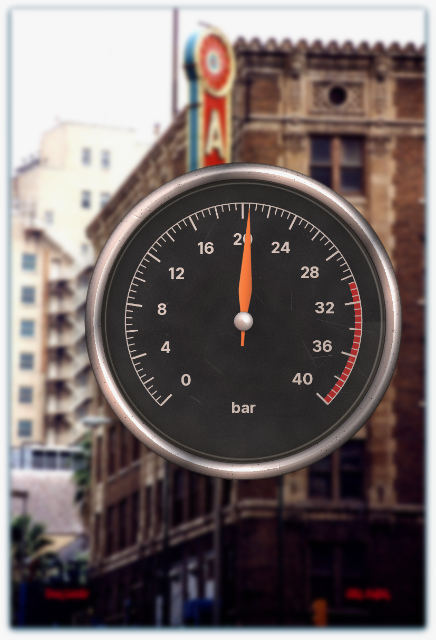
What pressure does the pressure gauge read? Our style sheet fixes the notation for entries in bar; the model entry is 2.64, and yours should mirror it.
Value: 20.5
